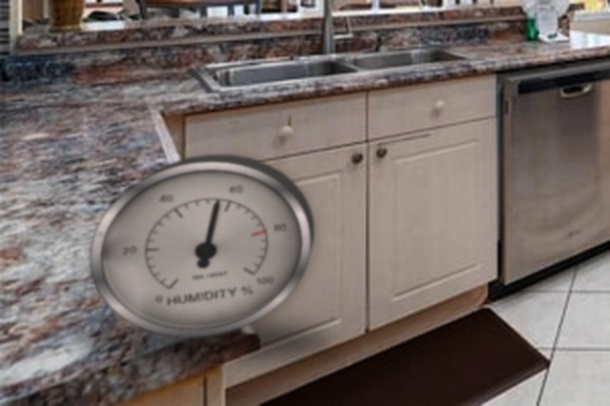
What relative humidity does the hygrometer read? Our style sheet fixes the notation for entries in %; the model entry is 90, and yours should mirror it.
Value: 56
